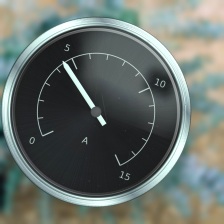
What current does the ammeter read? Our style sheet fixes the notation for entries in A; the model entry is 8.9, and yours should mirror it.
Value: 4.5
